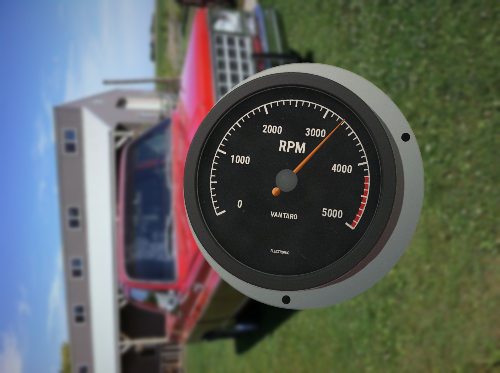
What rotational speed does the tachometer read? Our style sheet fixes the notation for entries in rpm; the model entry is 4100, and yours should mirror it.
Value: 3300
